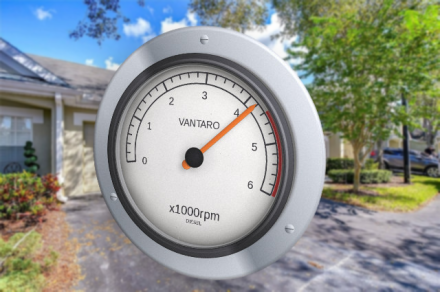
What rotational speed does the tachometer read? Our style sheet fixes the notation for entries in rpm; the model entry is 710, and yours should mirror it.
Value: 4200
